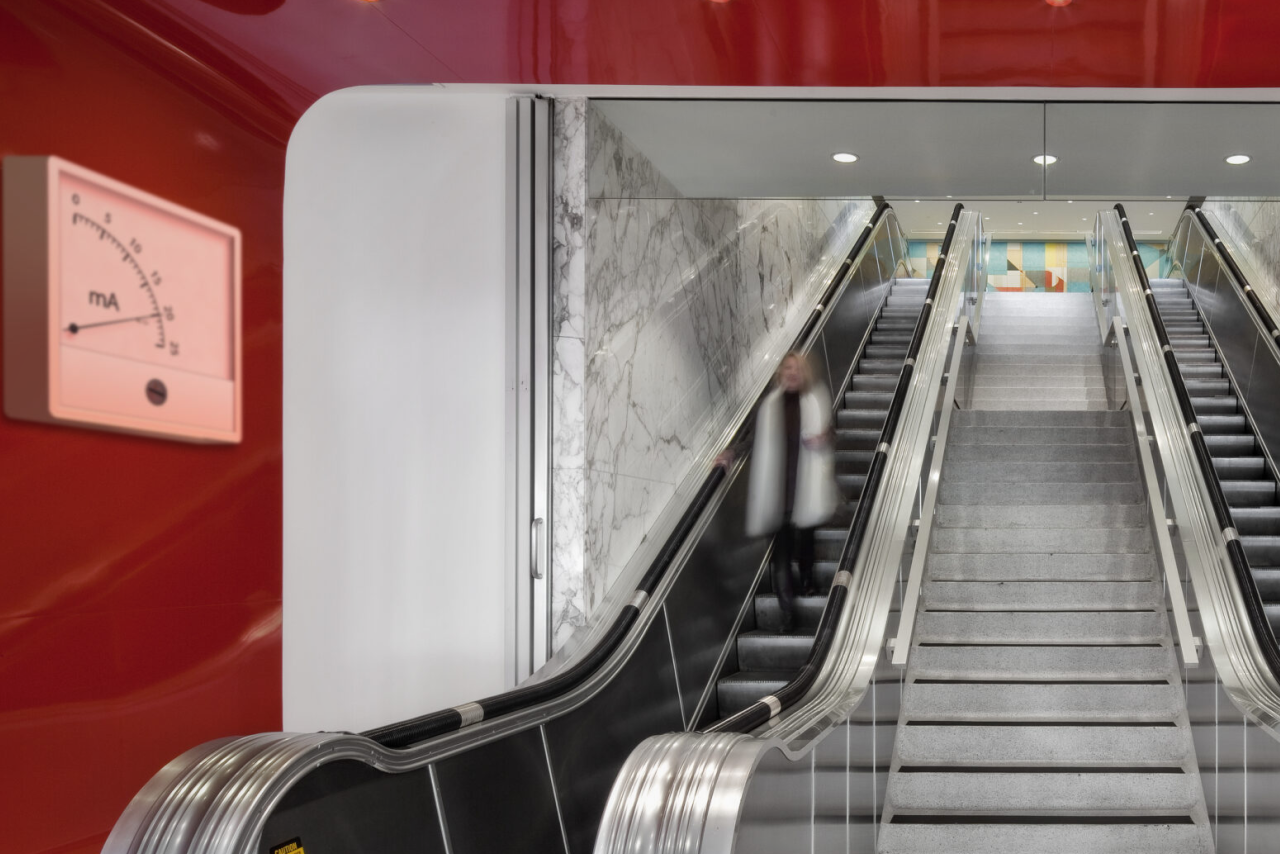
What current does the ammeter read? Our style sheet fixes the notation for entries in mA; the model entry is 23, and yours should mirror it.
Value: 20
